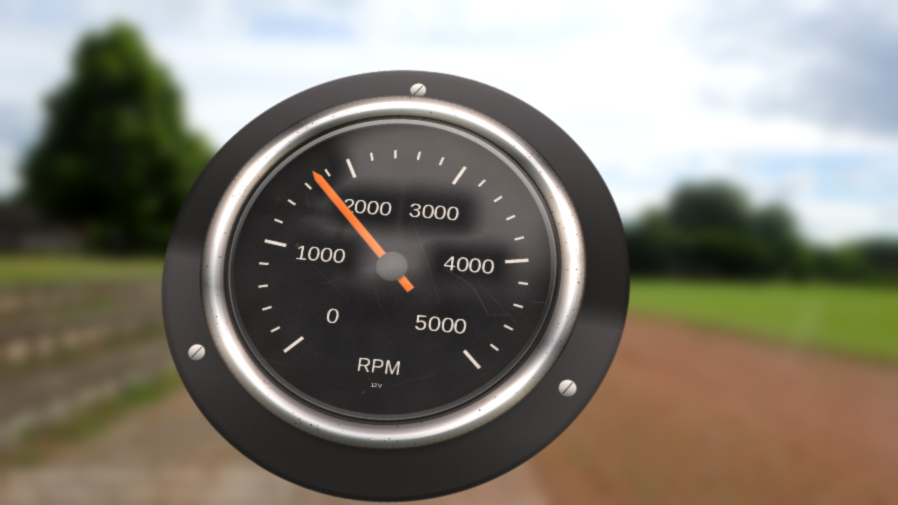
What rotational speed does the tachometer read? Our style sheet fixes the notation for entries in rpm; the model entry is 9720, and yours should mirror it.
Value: 1700
